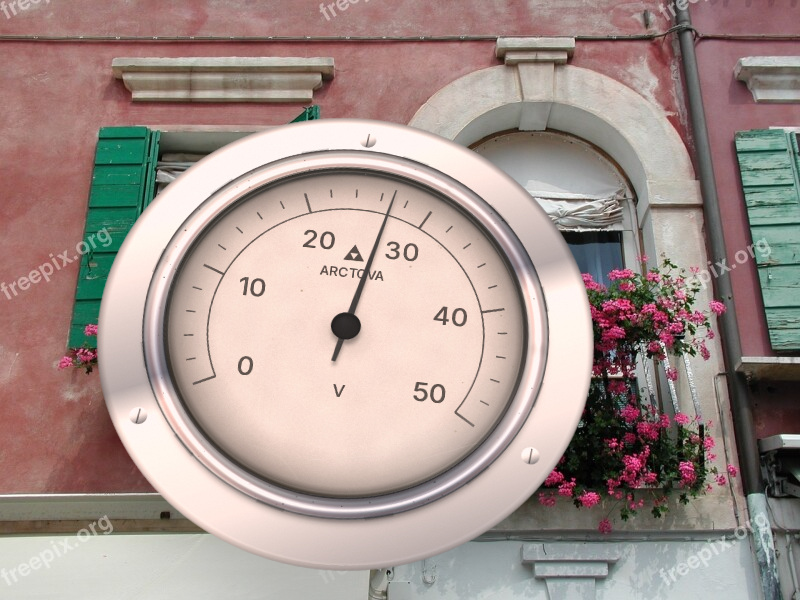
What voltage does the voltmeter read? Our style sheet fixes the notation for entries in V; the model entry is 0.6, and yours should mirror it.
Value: 27
